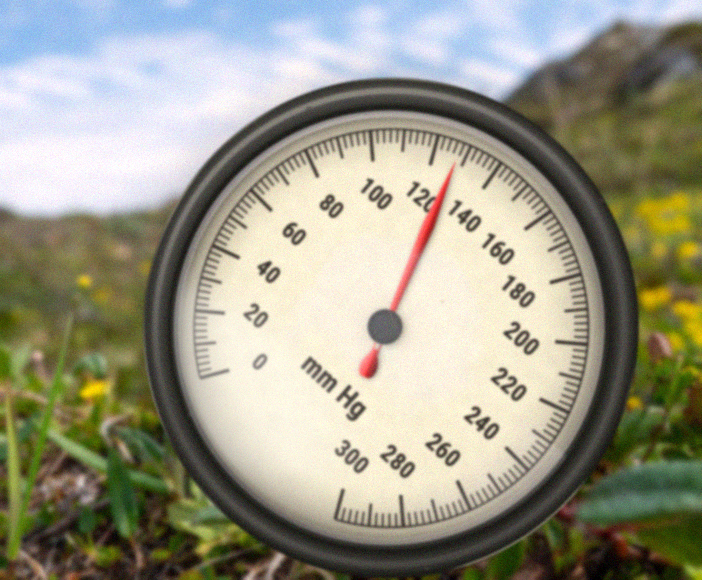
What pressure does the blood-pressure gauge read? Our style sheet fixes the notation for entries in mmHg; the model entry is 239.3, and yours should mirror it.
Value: 128
